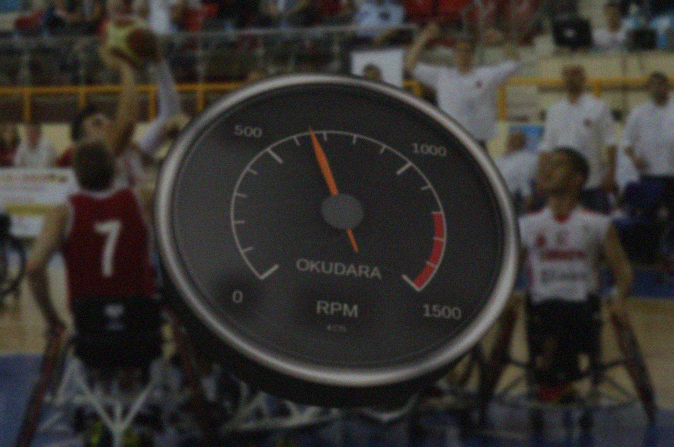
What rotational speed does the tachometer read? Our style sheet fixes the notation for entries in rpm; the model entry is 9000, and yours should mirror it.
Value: 650
